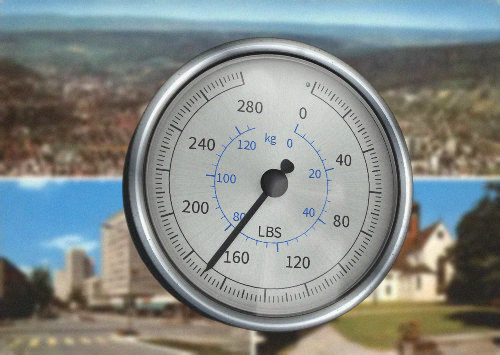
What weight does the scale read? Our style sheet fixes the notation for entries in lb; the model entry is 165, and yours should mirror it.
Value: 170
